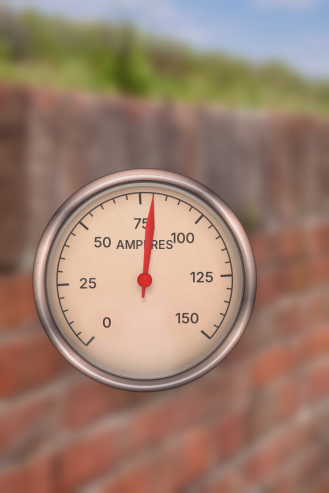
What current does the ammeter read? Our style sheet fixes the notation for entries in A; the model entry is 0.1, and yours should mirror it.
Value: 80
